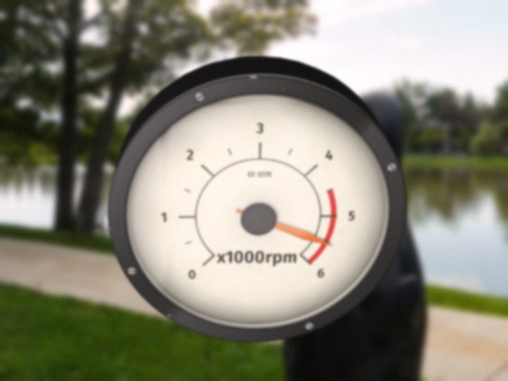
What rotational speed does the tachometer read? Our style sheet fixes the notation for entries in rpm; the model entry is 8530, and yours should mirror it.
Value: 5500
